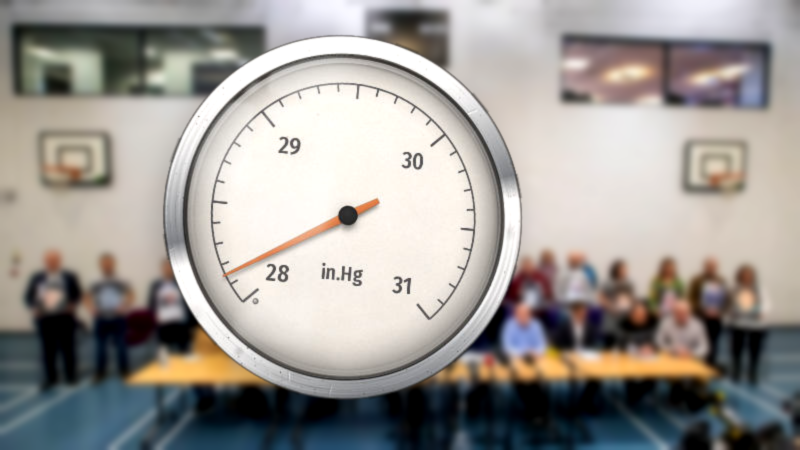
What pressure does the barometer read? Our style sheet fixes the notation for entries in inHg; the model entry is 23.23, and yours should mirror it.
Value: 28.15
